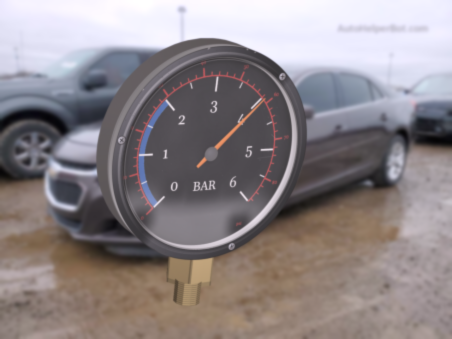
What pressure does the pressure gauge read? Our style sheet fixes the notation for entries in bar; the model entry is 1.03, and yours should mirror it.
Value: 4
